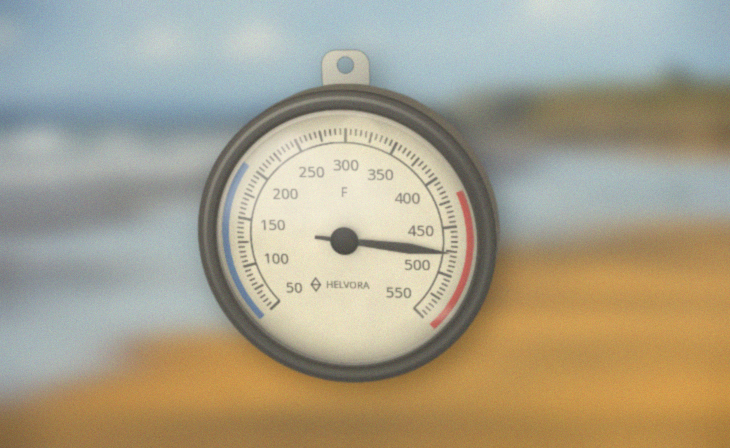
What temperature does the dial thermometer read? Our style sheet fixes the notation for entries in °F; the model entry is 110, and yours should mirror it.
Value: 475
